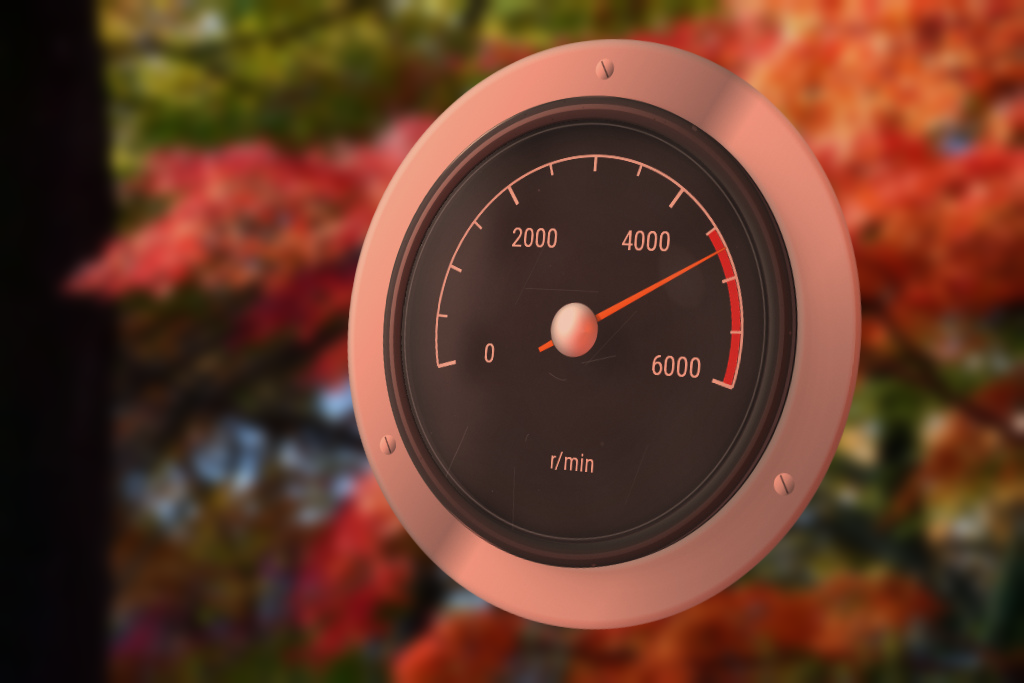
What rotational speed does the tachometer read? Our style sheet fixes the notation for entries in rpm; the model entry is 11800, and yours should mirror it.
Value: 4750
